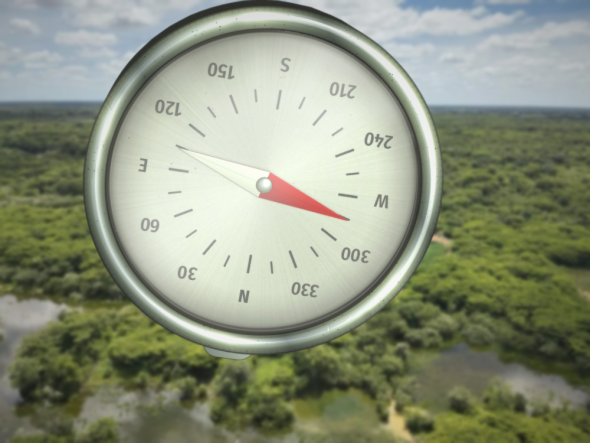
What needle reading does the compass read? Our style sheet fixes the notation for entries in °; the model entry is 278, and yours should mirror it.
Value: 285
